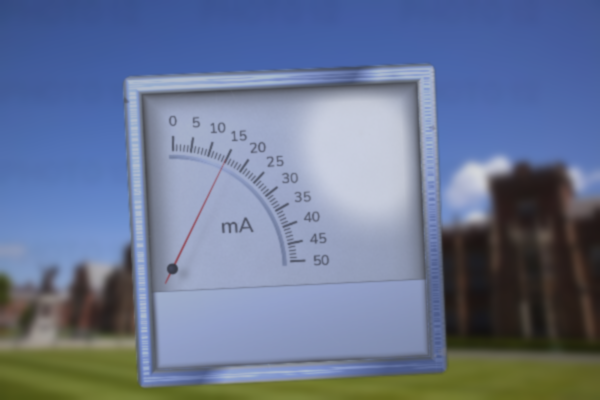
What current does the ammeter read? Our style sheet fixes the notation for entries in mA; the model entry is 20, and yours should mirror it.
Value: 15
